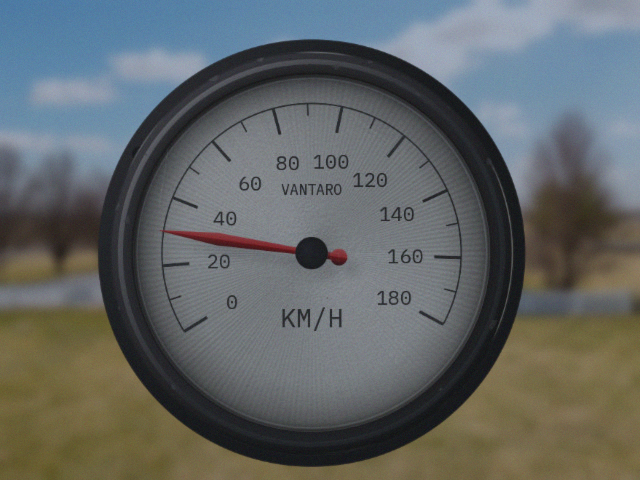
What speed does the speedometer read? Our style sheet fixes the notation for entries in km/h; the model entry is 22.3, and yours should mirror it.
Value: 30
